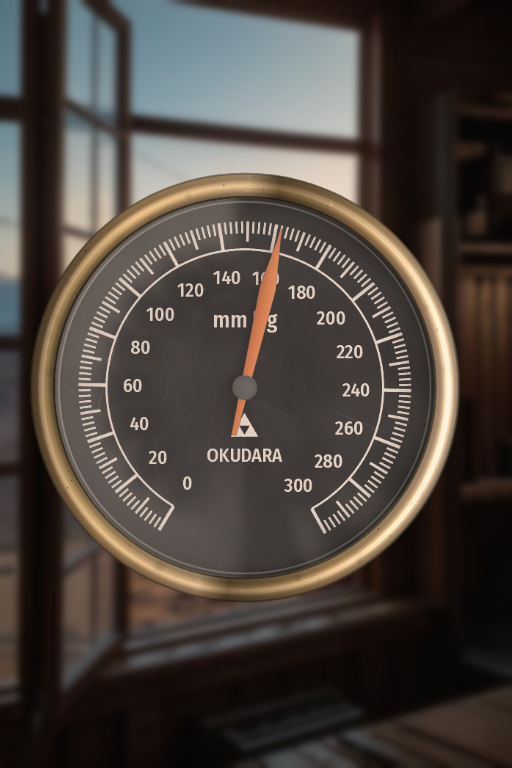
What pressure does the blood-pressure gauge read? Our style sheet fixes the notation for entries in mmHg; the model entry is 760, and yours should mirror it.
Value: 162
